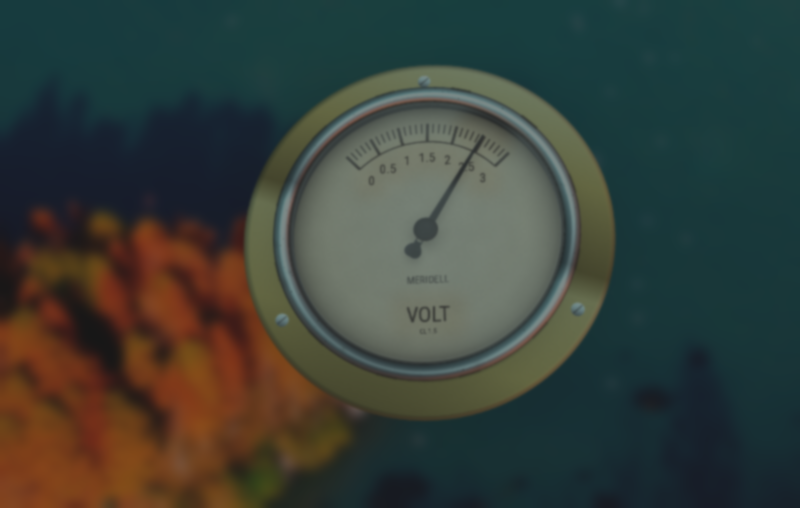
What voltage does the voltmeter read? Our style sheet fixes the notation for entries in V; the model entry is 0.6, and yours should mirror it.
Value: 2.5
